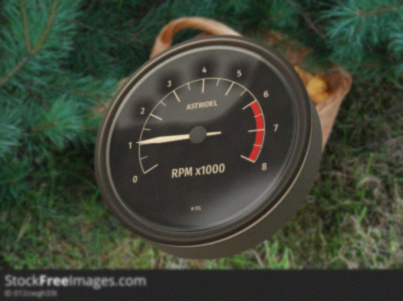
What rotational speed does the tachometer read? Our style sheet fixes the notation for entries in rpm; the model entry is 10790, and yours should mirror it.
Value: 1000
